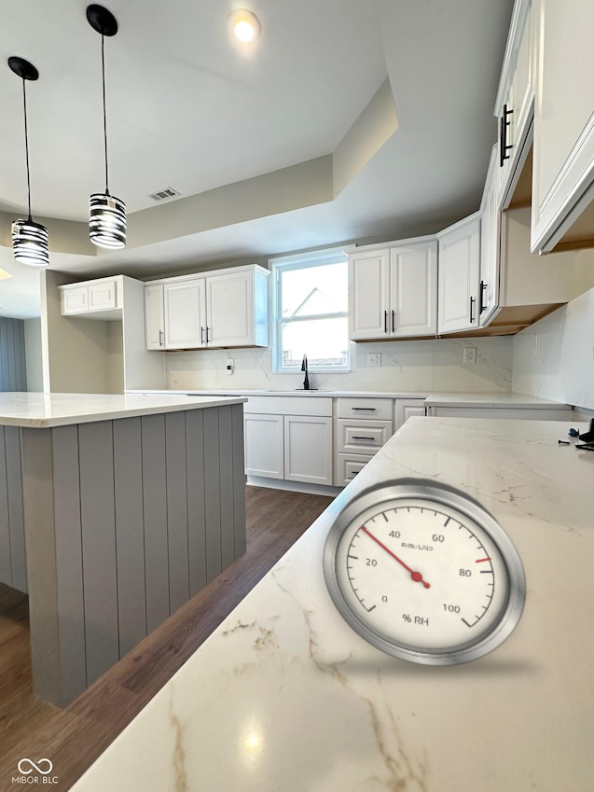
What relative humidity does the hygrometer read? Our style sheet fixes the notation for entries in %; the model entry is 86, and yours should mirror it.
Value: 32
